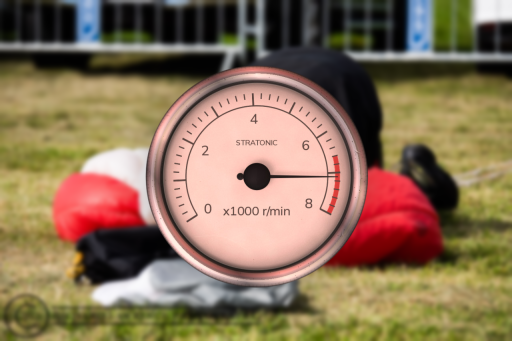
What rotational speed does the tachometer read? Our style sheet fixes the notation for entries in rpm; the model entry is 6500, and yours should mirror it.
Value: 7100
